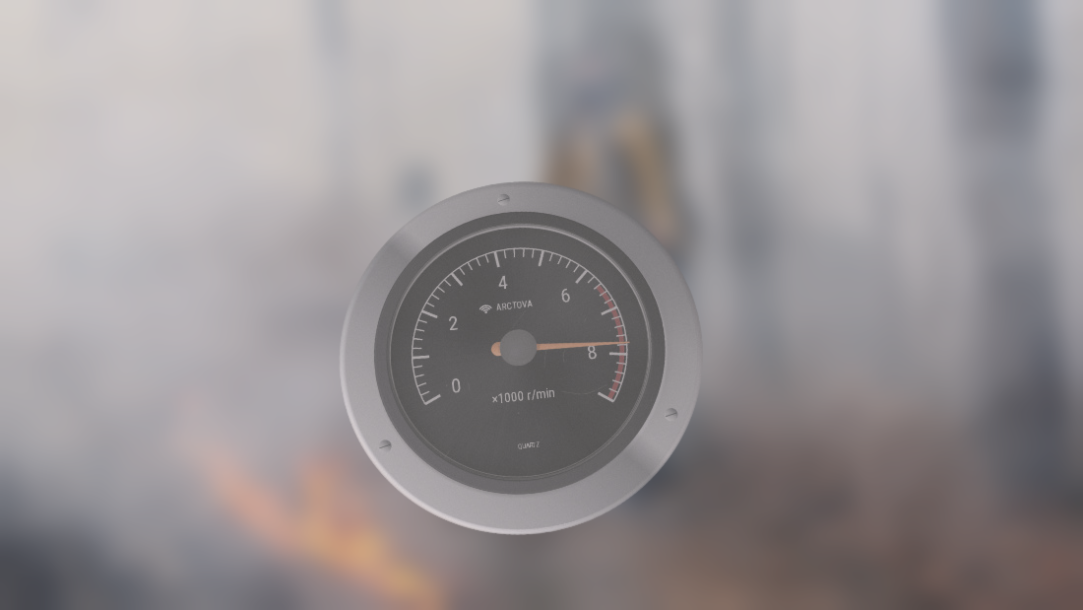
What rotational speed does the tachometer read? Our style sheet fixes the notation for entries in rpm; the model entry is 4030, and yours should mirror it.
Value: 7800
